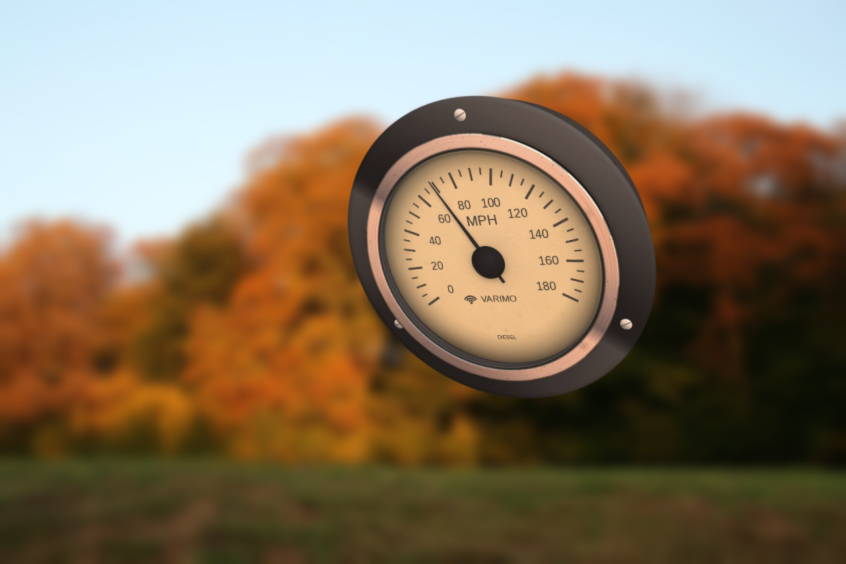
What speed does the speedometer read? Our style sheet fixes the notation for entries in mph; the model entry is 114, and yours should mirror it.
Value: 70
